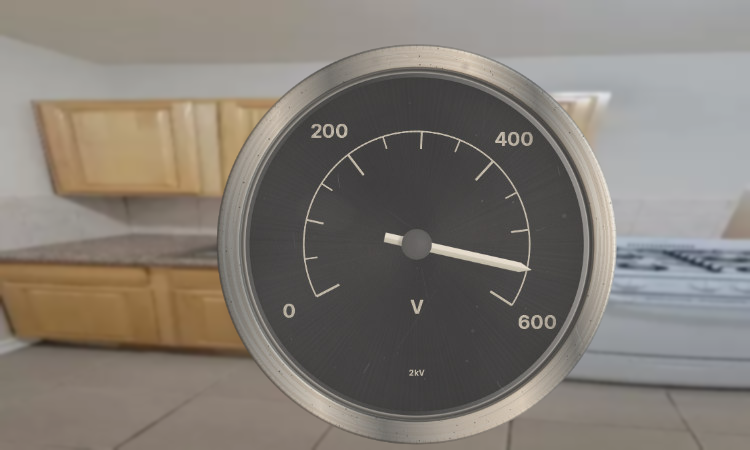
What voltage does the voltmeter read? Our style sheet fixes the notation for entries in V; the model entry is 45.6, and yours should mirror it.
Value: 550
